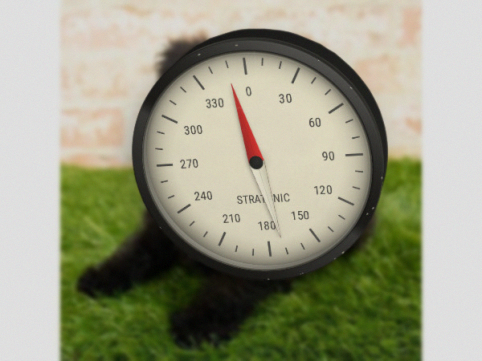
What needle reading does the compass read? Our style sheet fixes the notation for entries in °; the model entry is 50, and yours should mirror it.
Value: 350
